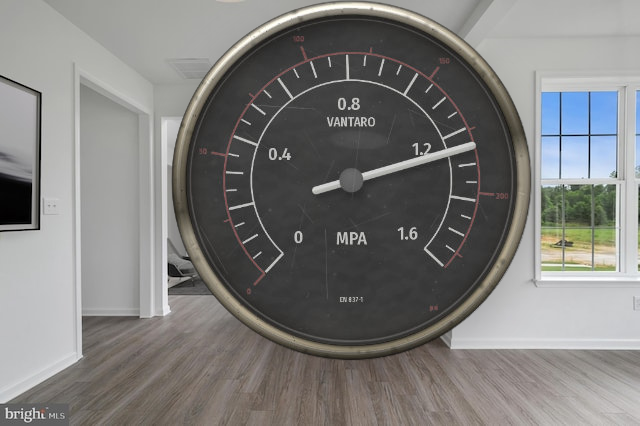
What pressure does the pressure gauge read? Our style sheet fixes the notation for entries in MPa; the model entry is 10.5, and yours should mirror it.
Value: 1.25
